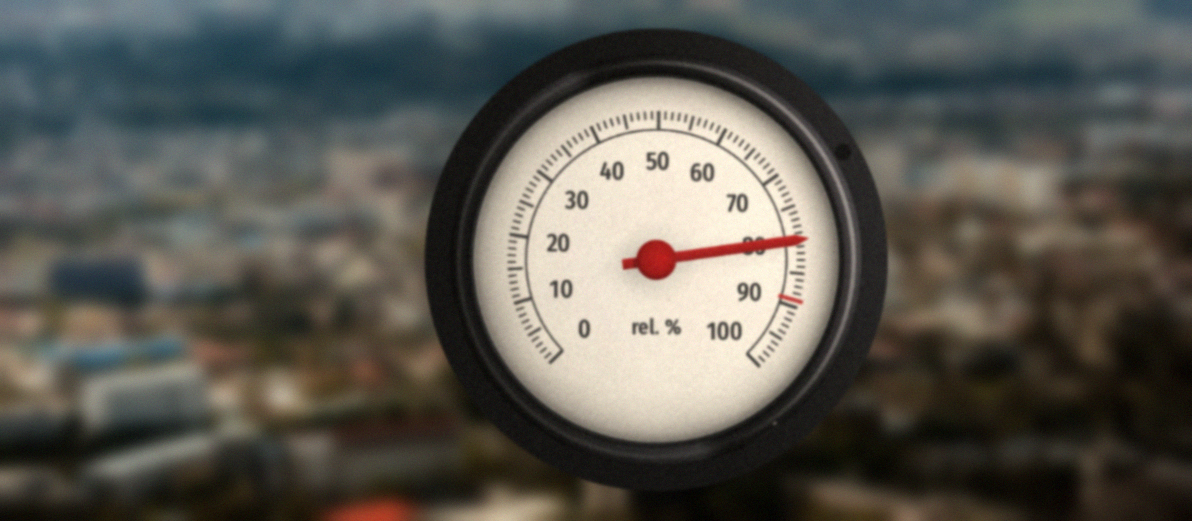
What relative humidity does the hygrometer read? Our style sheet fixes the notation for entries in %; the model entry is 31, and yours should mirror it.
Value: 80
